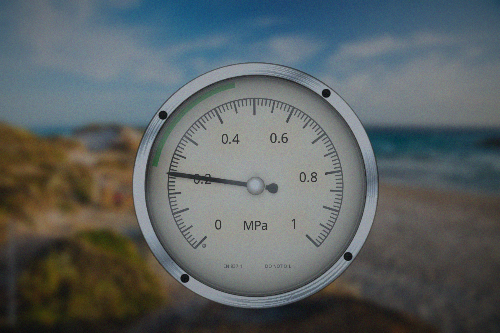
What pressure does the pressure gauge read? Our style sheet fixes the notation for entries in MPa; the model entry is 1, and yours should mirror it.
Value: 0.2
